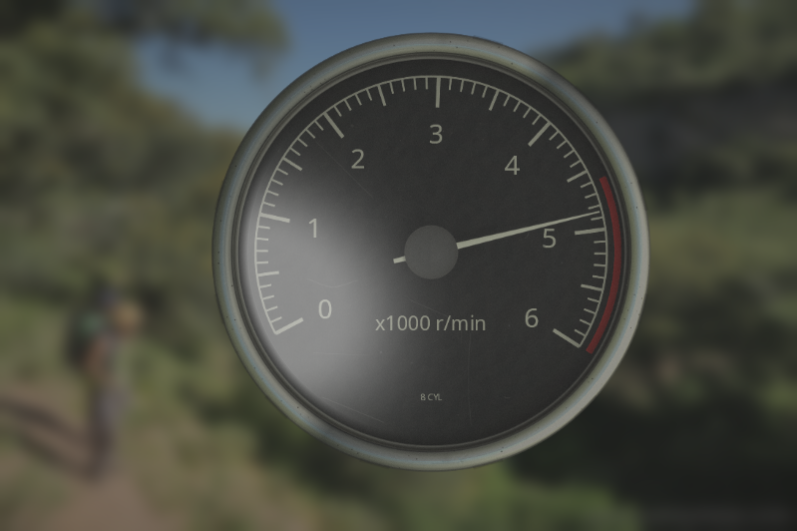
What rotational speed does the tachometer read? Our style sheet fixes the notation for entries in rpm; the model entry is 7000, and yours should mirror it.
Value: 4850
